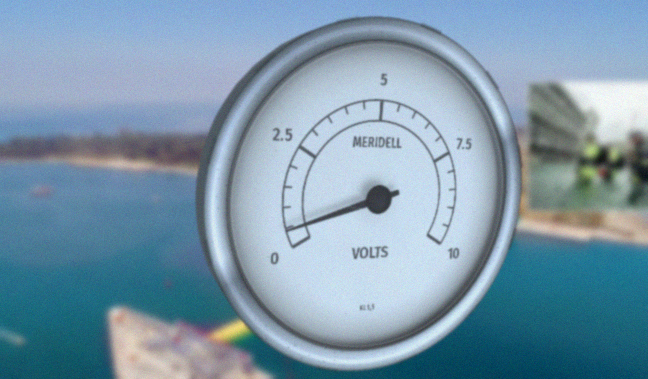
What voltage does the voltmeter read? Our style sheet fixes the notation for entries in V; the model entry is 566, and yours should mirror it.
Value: 0.5
